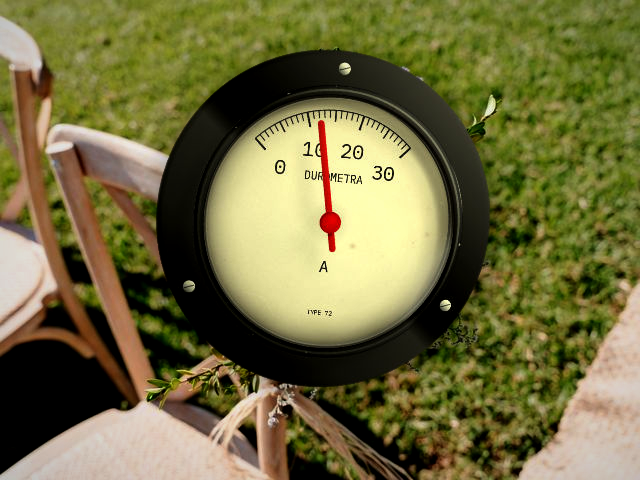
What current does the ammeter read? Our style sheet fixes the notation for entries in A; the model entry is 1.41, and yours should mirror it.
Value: 12
